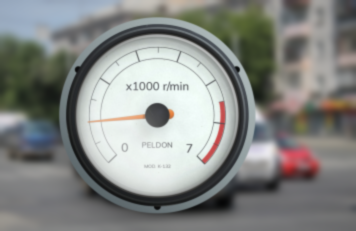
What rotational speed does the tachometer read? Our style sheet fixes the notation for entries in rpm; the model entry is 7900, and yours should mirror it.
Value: 1000
